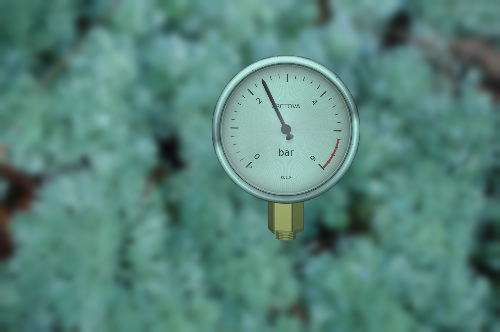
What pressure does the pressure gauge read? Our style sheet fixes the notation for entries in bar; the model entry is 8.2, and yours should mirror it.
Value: 2.4
